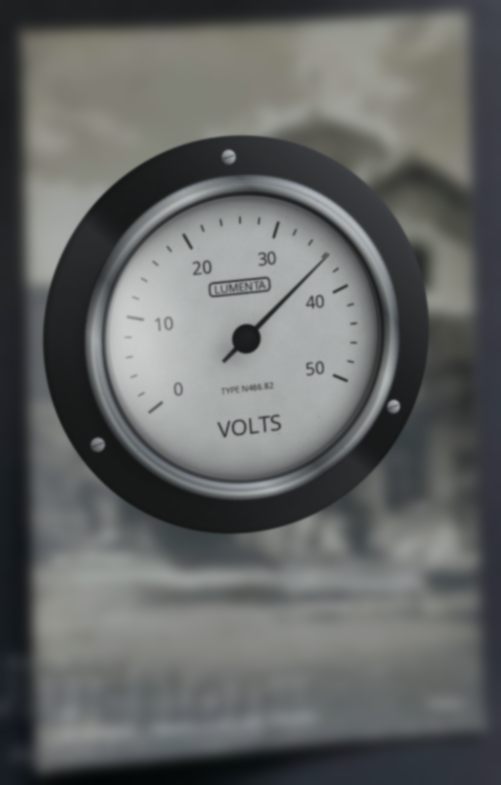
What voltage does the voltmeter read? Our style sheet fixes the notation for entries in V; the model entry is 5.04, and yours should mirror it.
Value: 36
